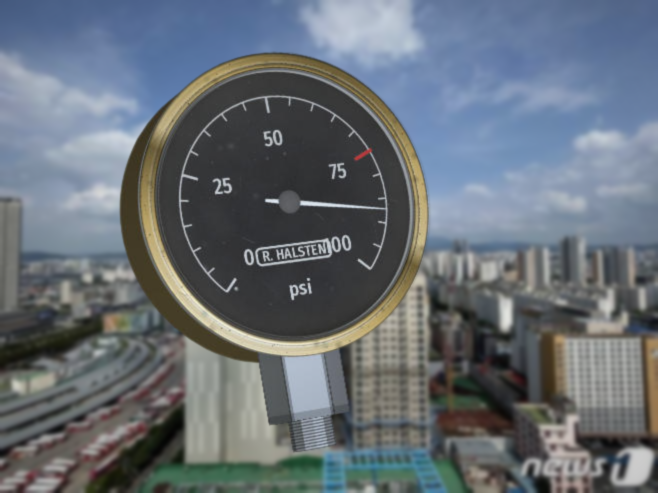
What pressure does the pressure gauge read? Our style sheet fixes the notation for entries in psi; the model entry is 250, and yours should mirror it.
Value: 87.5
